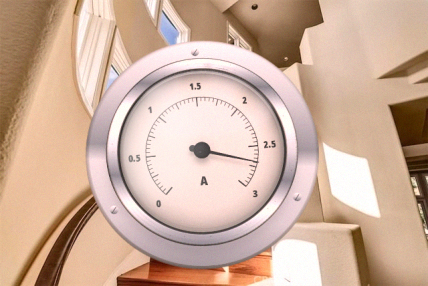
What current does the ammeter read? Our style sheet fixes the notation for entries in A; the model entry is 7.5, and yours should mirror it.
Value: 2.7
